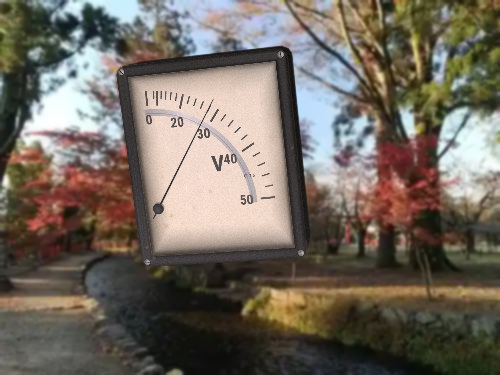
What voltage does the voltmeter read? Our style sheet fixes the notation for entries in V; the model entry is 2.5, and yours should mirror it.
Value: 28
